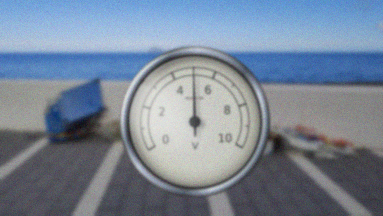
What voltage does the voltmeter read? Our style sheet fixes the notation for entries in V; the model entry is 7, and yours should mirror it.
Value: 5
